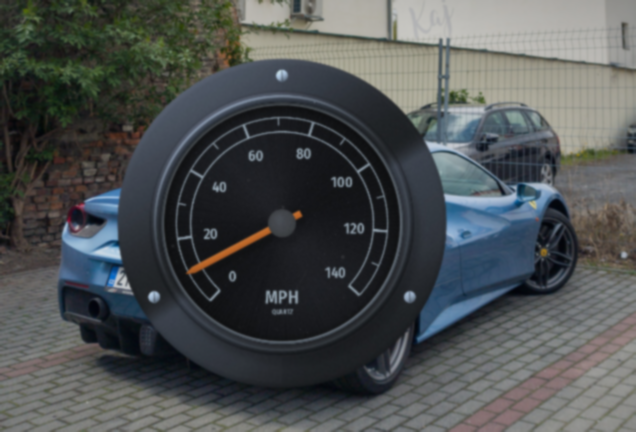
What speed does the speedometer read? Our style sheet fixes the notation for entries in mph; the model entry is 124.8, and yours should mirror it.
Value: 10
